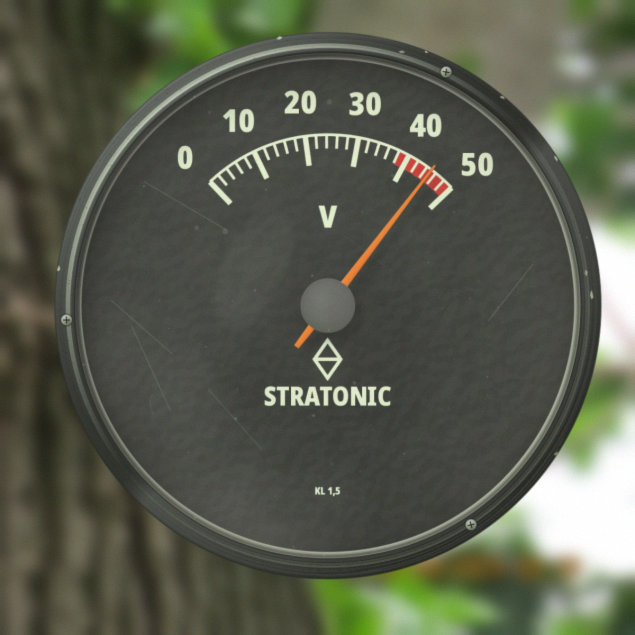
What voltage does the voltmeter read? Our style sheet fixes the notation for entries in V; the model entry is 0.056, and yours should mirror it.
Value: 45
